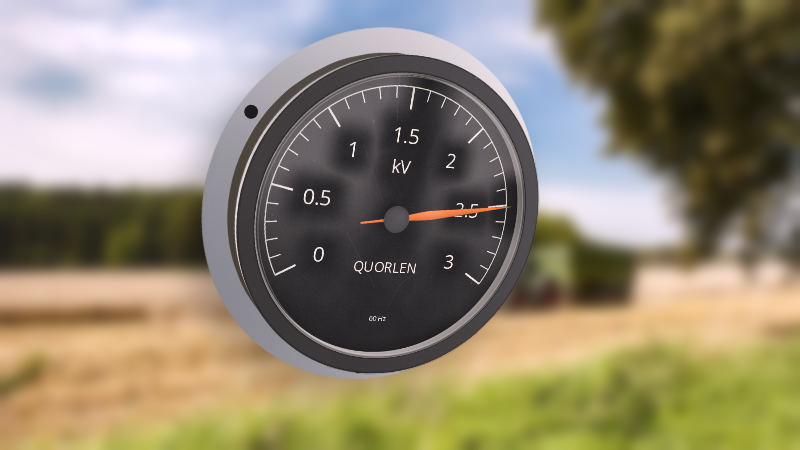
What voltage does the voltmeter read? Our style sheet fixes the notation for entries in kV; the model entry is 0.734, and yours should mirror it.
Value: 2.5
